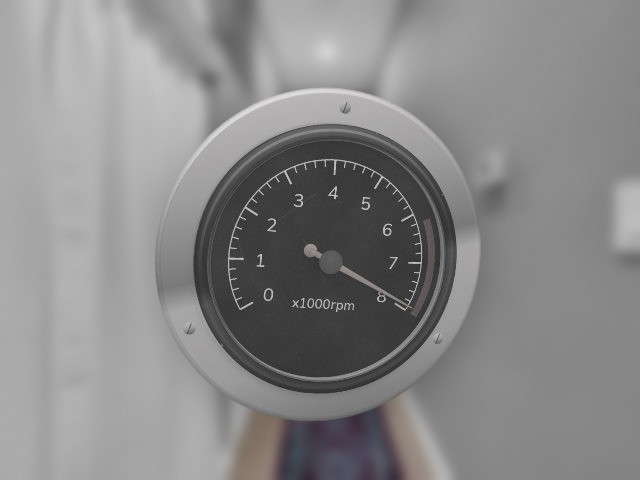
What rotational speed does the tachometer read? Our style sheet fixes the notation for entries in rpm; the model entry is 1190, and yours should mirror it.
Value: 7900
